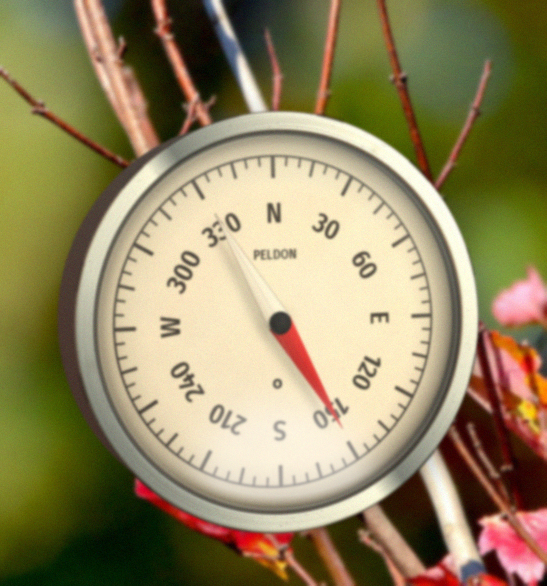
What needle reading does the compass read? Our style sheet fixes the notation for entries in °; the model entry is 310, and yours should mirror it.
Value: 150
